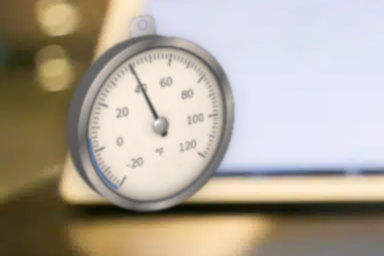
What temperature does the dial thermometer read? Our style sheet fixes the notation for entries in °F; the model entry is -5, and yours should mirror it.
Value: 40
